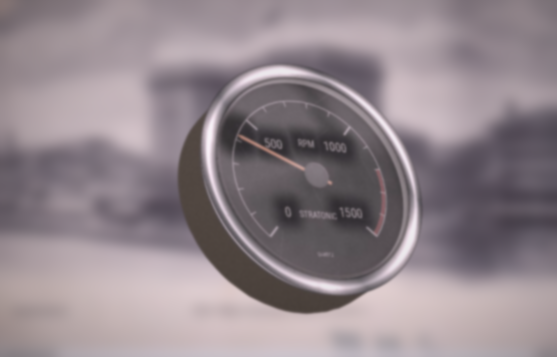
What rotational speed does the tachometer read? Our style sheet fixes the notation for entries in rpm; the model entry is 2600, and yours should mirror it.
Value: 400
